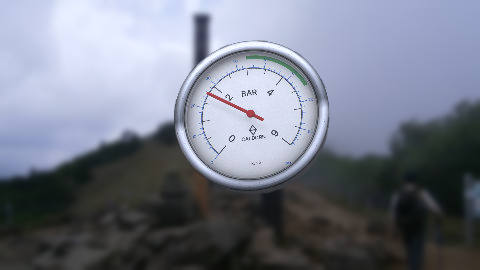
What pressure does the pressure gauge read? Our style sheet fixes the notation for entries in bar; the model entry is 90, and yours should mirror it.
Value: 1.75
